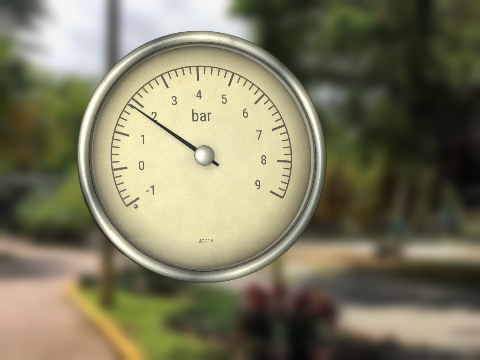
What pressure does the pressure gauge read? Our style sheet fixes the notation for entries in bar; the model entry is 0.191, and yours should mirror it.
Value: 1.8
